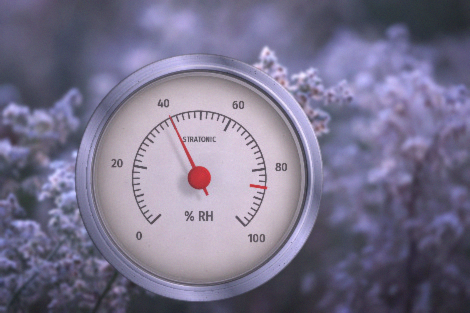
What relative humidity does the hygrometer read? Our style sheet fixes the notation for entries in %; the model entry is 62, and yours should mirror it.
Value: 40
